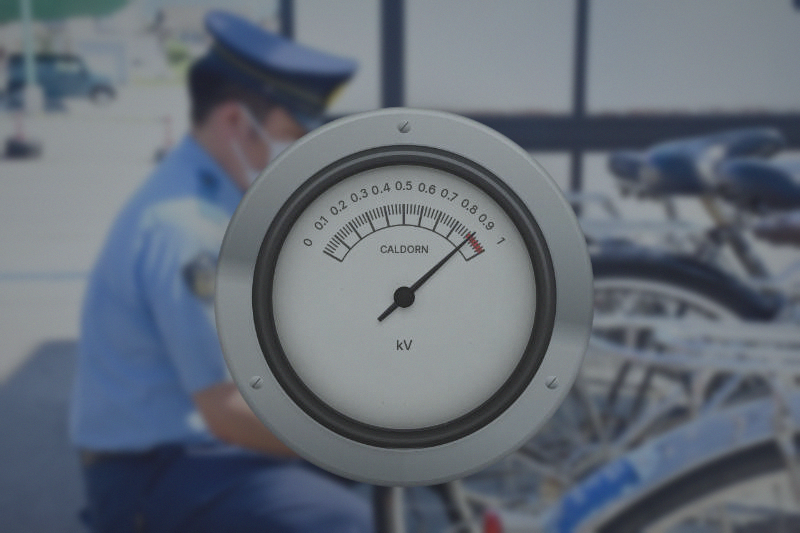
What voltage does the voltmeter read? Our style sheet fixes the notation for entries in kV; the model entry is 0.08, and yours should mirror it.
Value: 0.9
